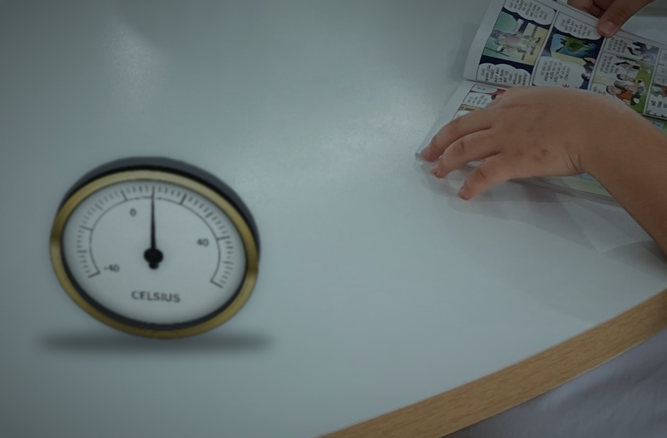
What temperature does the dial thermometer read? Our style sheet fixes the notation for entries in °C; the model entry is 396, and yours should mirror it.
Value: 10
